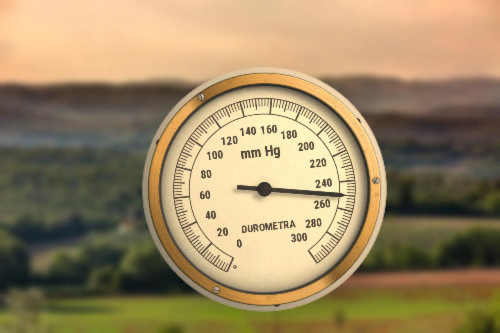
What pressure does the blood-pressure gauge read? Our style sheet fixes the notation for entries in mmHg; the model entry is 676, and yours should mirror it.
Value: 250
